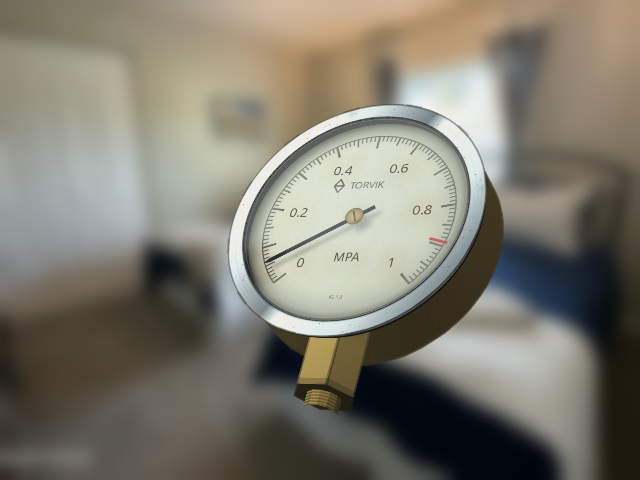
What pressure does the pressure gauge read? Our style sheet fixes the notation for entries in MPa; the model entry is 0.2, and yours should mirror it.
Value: 0.05
